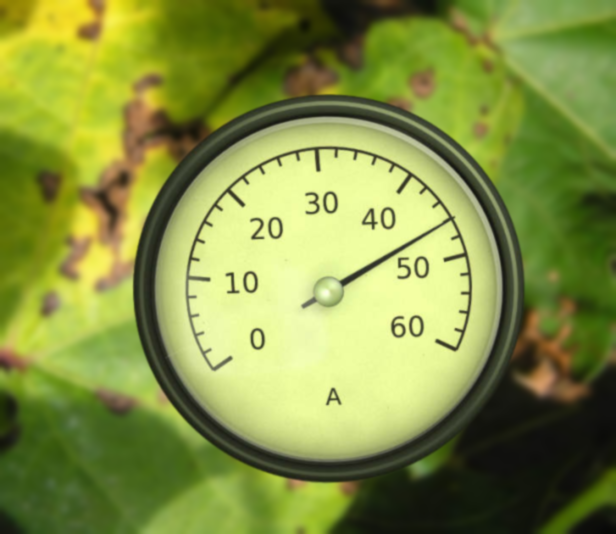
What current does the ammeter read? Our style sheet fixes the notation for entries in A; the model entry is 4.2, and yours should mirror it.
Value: 46
